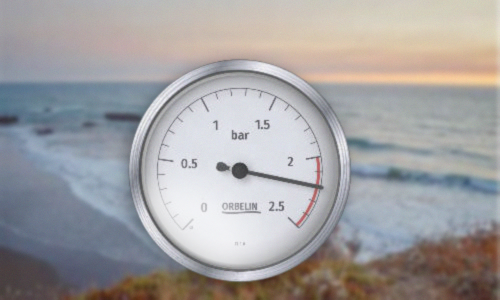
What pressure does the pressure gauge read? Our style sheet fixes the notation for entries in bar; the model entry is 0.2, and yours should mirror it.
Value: 2.2
